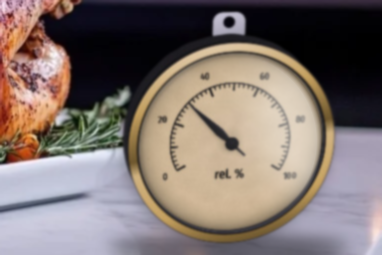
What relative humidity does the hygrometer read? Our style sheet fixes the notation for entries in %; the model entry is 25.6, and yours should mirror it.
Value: 30
